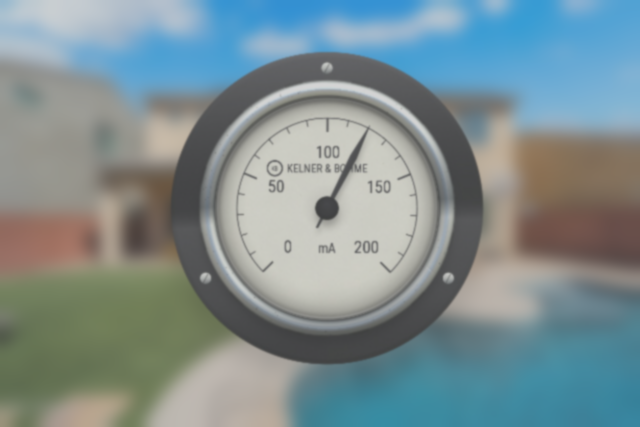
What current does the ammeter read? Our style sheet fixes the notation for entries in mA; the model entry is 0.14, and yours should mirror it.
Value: 120
